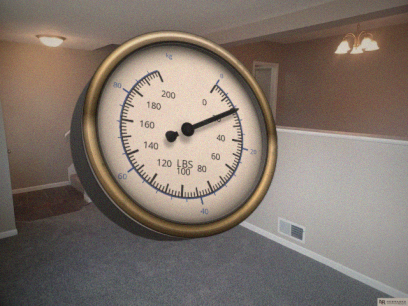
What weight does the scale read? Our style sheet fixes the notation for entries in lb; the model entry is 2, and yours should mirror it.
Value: 20
